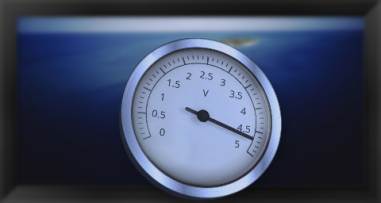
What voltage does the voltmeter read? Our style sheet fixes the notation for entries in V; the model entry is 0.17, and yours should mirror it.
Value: 4.7
